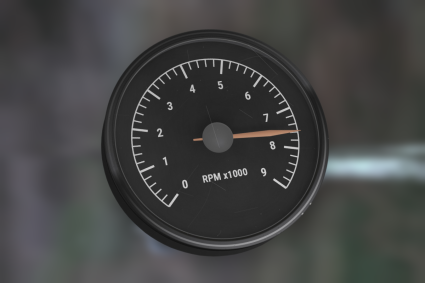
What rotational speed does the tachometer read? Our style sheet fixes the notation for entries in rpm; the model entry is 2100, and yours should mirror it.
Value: 7600
